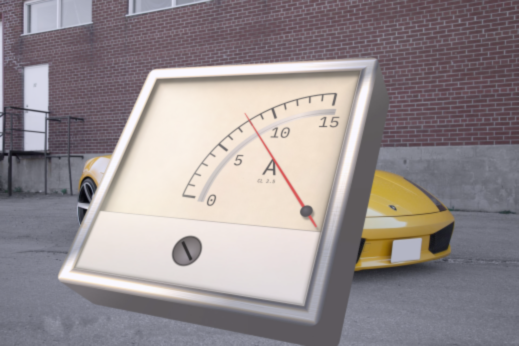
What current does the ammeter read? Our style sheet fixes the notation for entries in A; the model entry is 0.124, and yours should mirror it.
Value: 8
